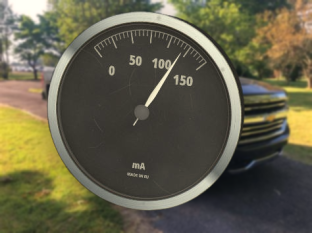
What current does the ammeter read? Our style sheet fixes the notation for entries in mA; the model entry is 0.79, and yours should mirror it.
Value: 120
